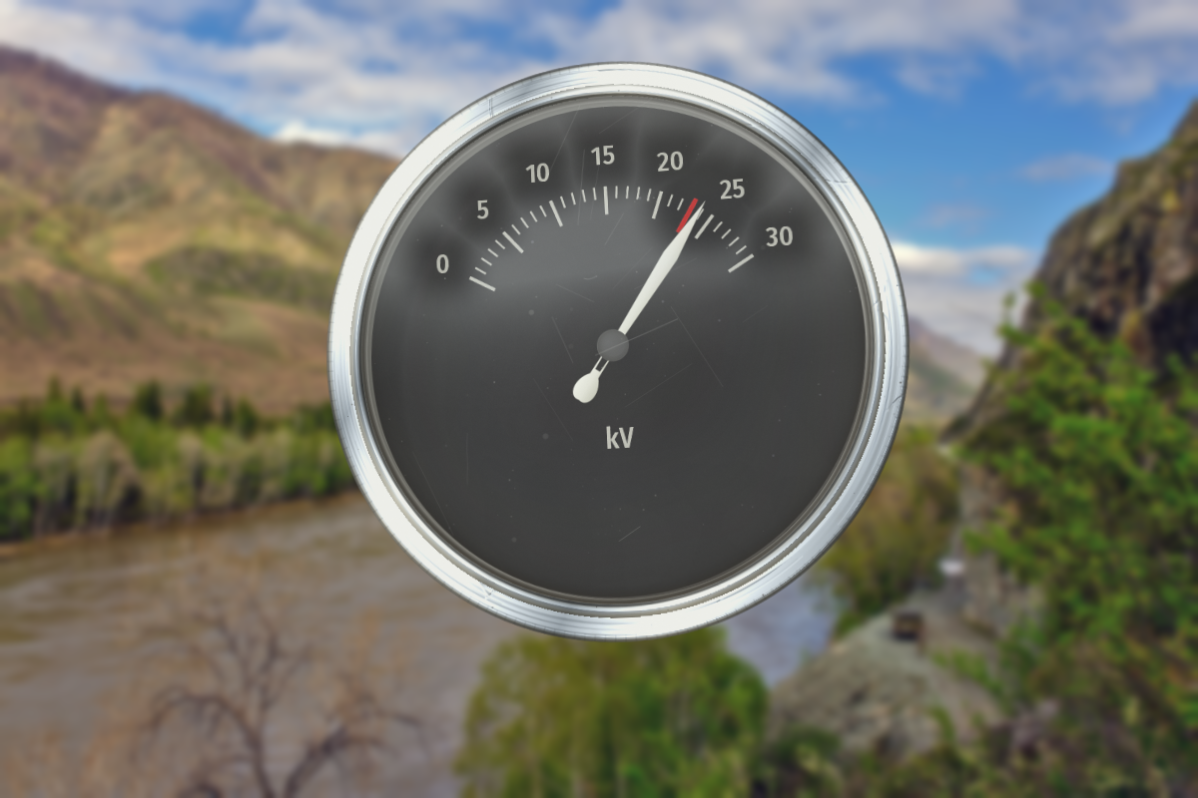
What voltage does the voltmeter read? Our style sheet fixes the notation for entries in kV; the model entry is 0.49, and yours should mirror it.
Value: 24
